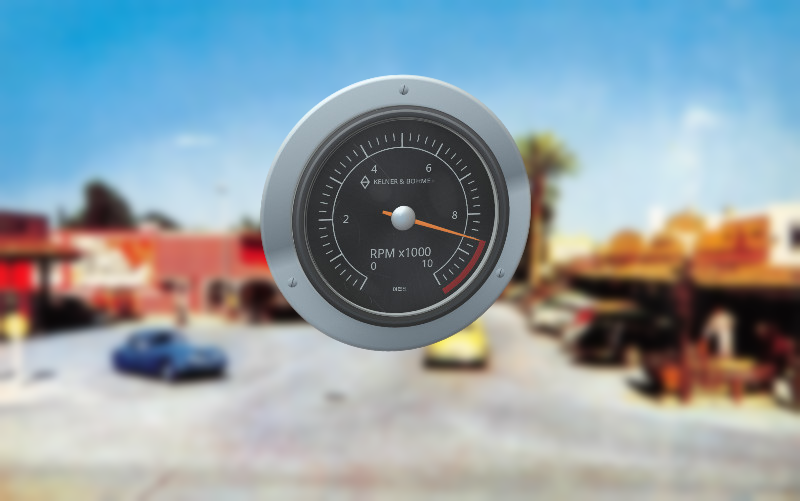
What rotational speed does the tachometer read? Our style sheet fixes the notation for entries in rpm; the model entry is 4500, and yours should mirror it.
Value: 8600
